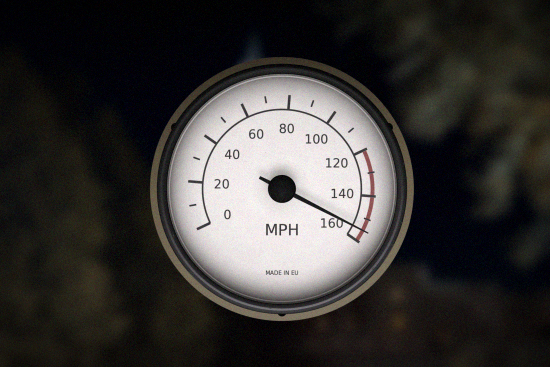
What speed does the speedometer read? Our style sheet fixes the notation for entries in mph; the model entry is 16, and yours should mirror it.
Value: 155
